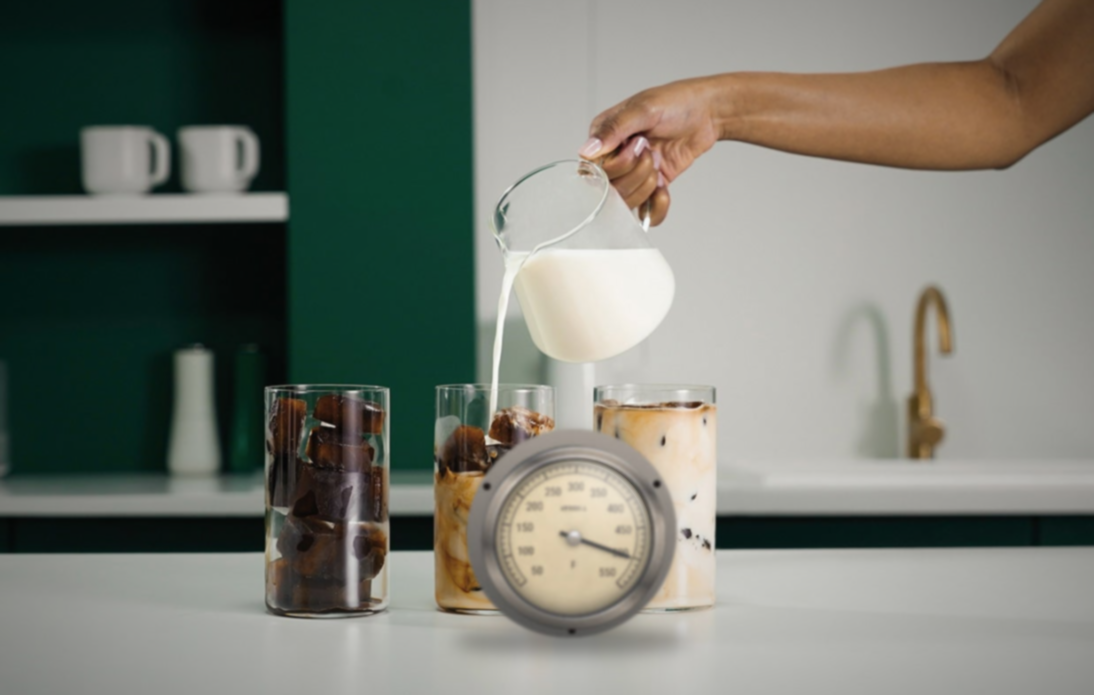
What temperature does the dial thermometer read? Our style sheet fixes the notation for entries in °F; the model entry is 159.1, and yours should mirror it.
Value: 500
